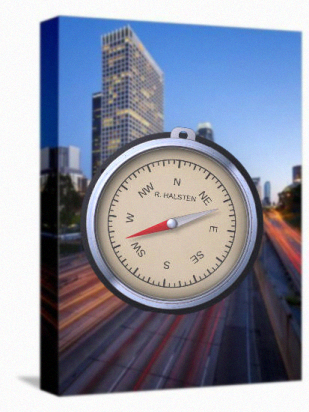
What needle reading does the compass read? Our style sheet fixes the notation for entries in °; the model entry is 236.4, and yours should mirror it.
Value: 245
